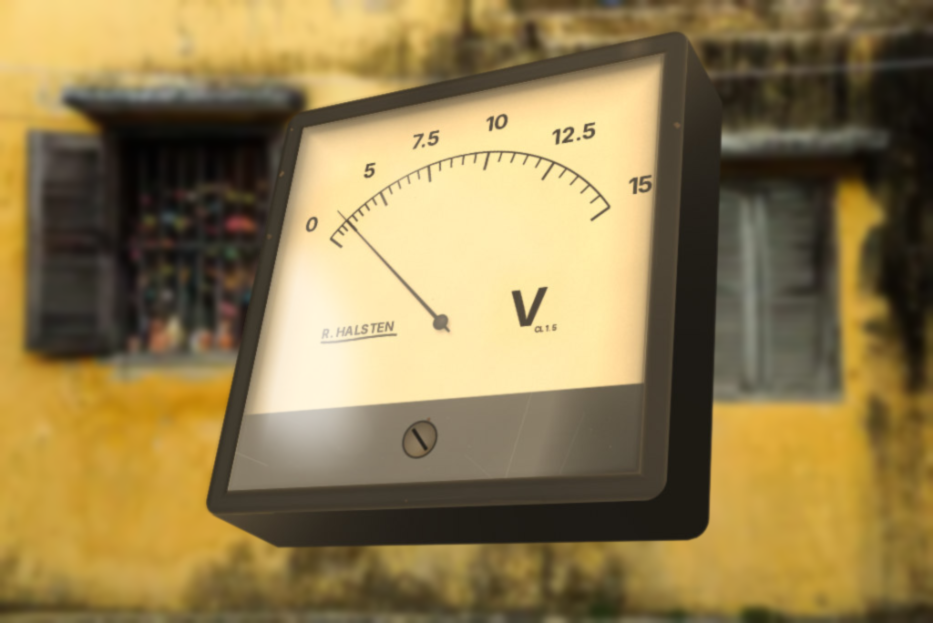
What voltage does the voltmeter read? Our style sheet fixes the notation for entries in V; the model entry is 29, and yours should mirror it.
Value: 2.5
